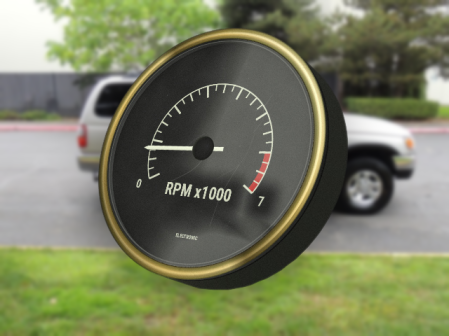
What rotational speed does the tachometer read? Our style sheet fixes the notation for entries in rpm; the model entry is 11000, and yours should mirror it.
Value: 750
